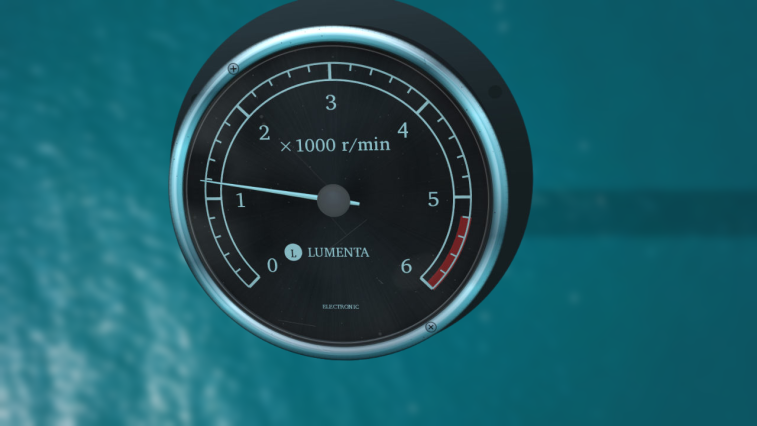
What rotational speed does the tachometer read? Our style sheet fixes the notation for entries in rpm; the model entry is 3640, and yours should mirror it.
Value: 1200
